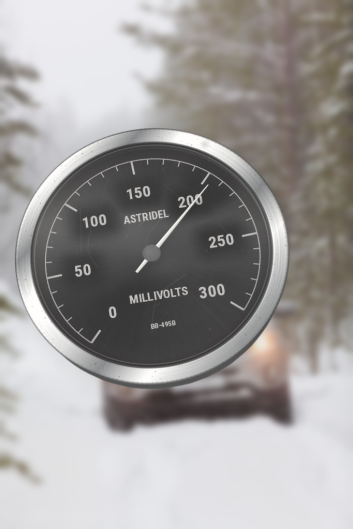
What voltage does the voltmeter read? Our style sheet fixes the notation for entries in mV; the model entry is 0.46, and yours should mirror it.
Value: 205
